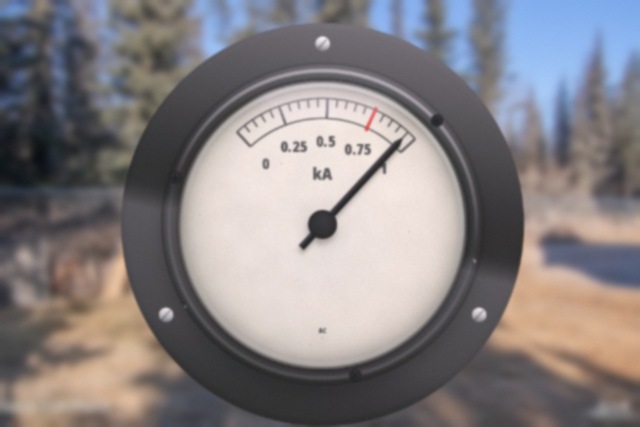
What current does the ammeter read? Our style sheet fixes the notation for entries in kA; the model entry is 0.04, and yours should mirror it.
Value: 0.95
